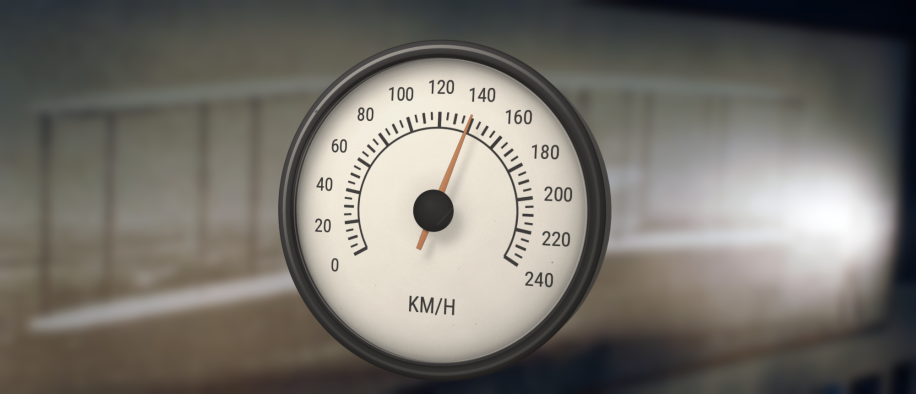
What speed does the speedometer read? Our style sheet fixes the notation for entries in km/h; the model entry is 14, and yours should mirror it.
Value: 140
